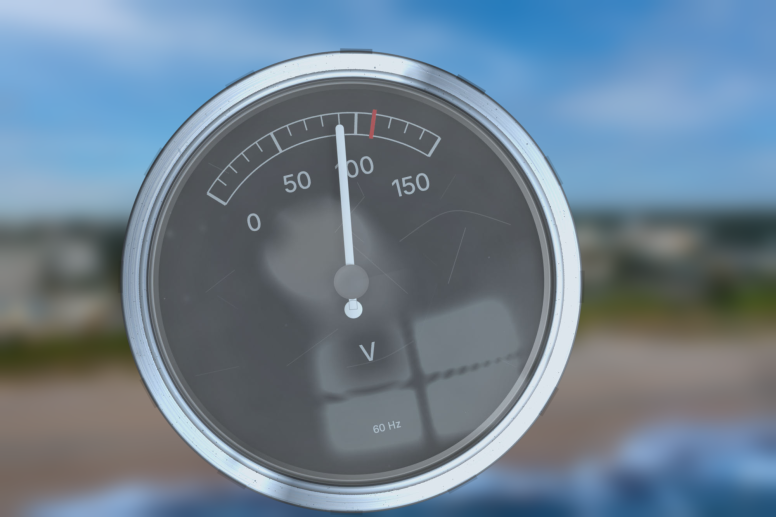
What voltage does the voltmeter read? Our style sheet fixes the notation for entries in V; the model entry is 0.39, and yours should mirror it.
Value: 90
